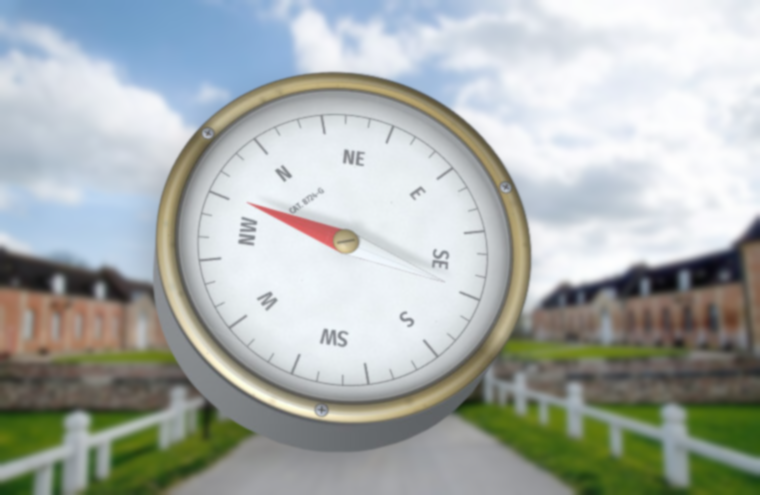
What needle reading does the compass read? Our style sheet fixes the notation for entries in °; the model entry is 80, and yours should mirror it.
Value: 330
